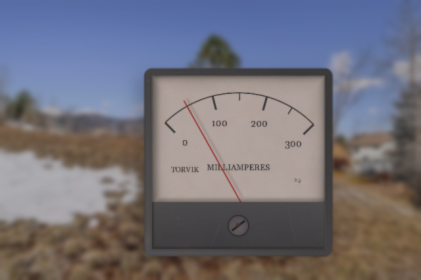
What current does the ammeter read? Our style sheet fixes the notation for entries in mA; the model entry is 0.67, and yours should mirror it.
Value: 50
